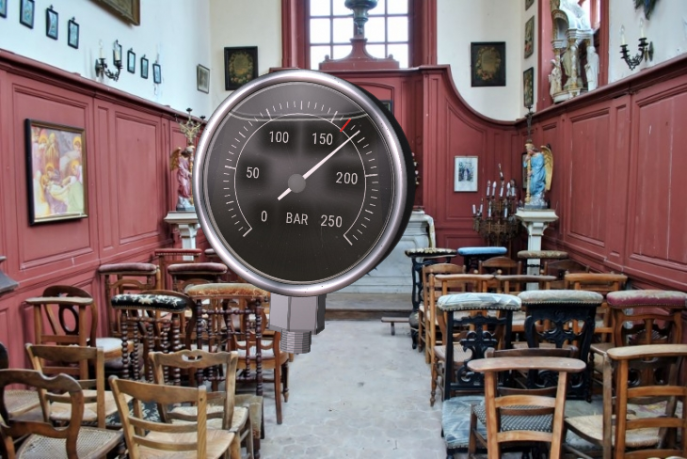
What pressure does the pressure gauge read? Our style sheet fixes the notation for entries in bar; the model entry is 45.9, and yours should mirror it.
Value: 170
